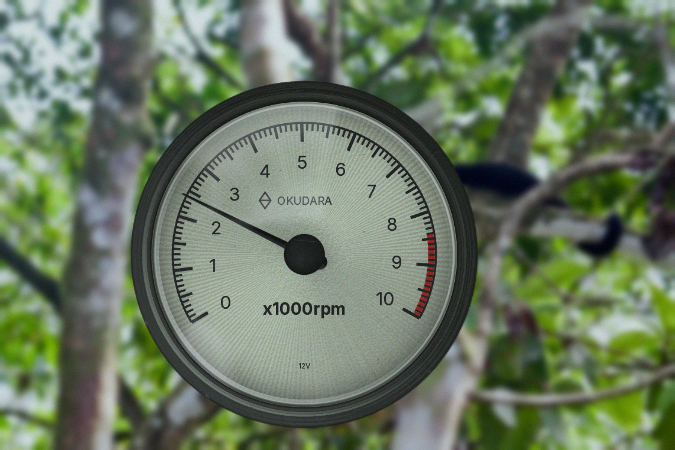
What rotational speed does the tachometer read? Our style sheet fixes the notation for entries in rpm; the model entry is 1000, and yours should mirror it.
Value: 2400
